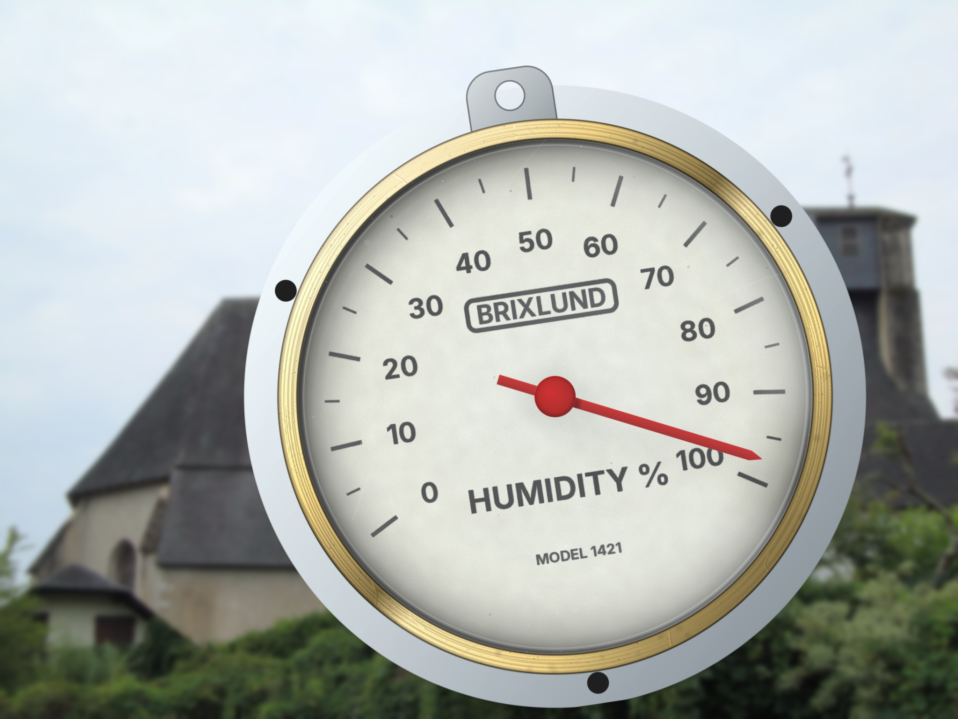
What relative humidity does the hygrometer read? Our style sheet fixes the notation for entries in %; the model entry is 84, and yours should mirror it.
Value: 97.5
